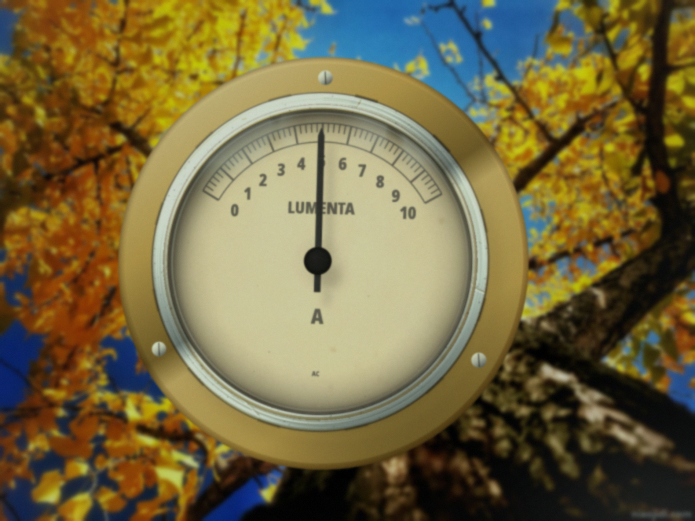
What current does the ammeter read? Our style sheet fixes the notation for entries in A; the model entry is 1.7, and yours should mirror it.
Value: 5
